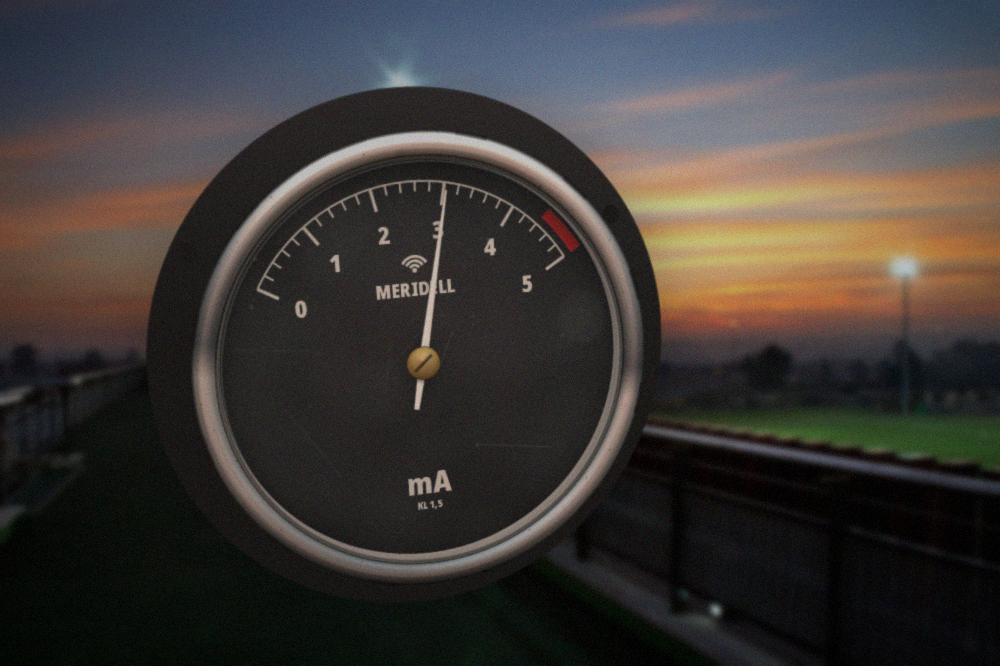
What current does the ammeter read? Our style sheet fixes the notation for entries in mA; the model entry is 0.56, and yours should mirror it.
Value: 3
